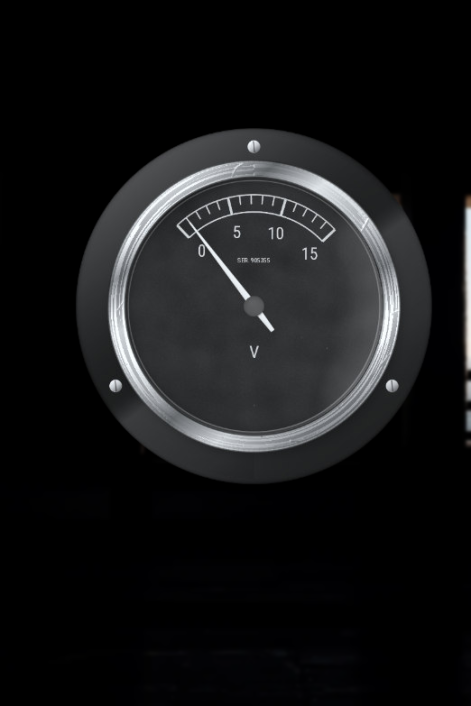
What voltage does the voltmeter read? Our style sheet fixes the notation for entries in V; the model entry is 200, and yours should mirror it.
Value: 1
